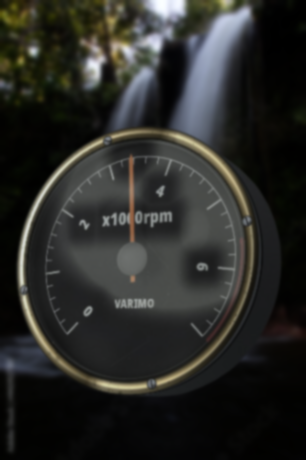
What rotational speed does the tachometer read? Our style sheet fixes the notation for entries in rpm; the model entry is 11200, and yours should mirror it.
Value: 3400
